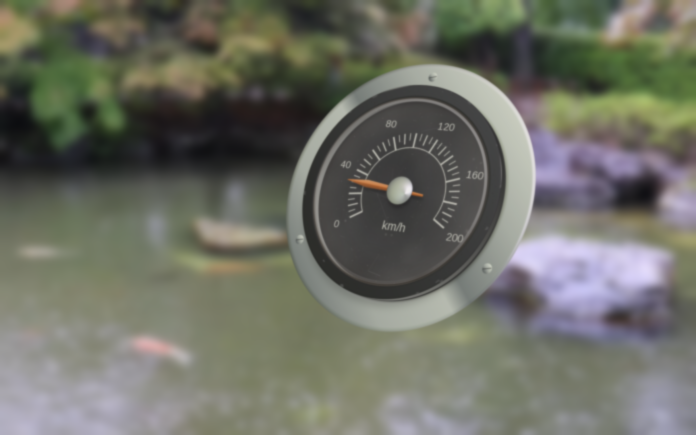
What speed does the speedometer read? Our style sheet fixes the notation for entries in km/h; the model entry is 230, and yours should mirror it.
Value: 30
